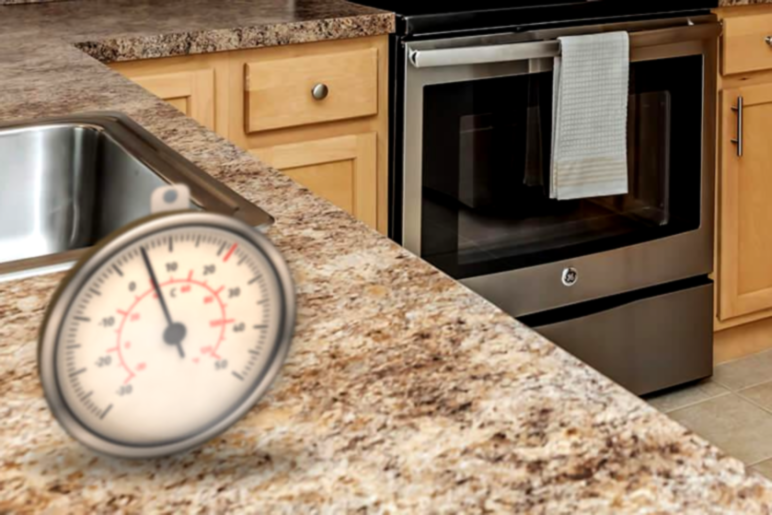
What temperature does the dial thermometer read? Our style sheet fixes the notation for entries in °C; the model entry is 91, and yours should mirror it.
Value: 5
